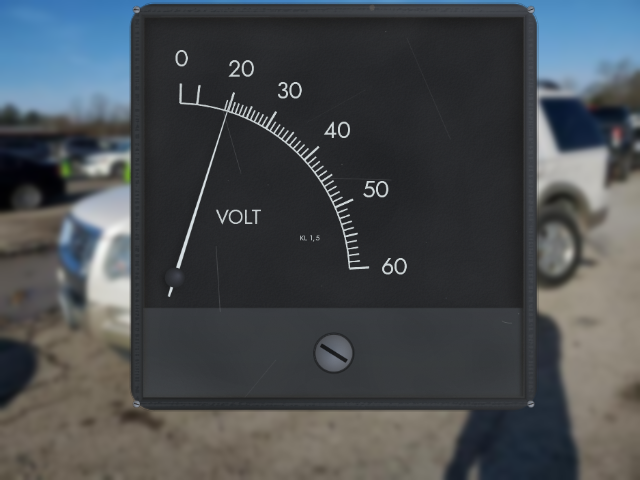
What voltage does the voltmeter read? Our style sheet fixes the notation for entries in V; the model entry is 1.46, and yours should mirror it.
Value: 20
